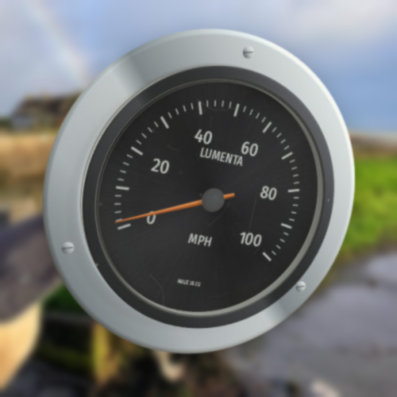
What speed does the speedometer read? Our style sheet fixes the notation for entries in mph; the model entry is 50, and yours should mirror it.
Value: 2
